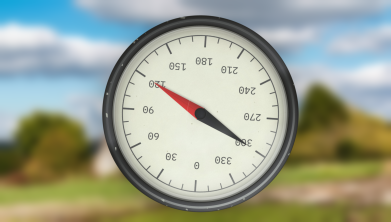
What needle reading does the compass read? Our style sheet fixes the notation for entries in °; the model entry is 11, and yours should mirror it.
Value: 120
